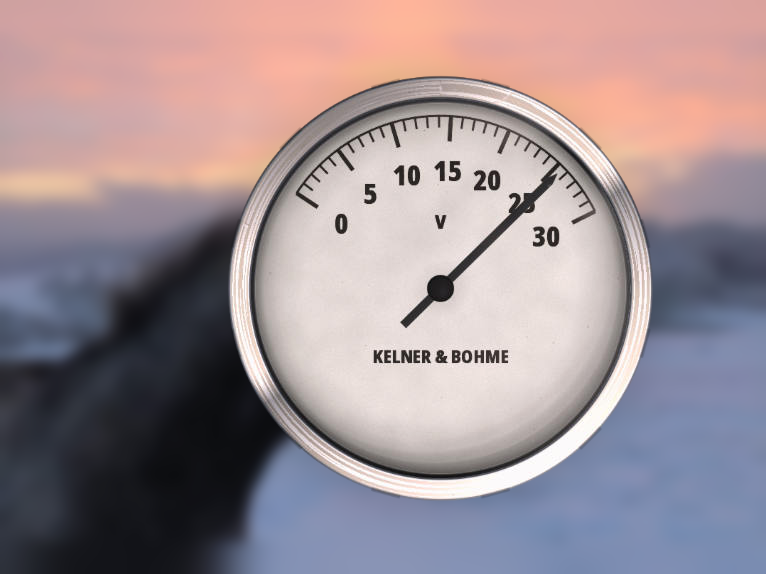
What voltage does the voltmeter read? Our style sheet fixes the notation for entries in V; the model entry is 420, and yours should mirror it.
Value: 25.5
